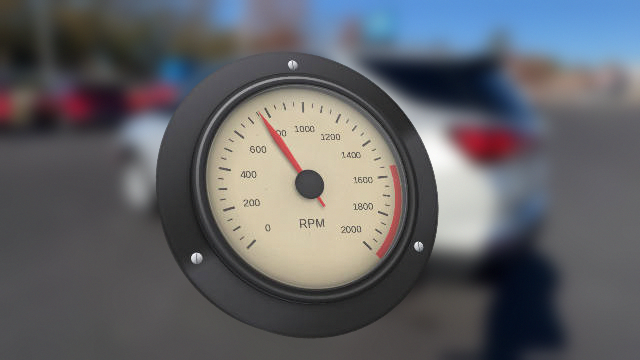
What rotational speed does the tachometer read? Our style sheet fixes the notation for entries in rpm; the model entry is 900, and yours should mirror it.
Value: 750
